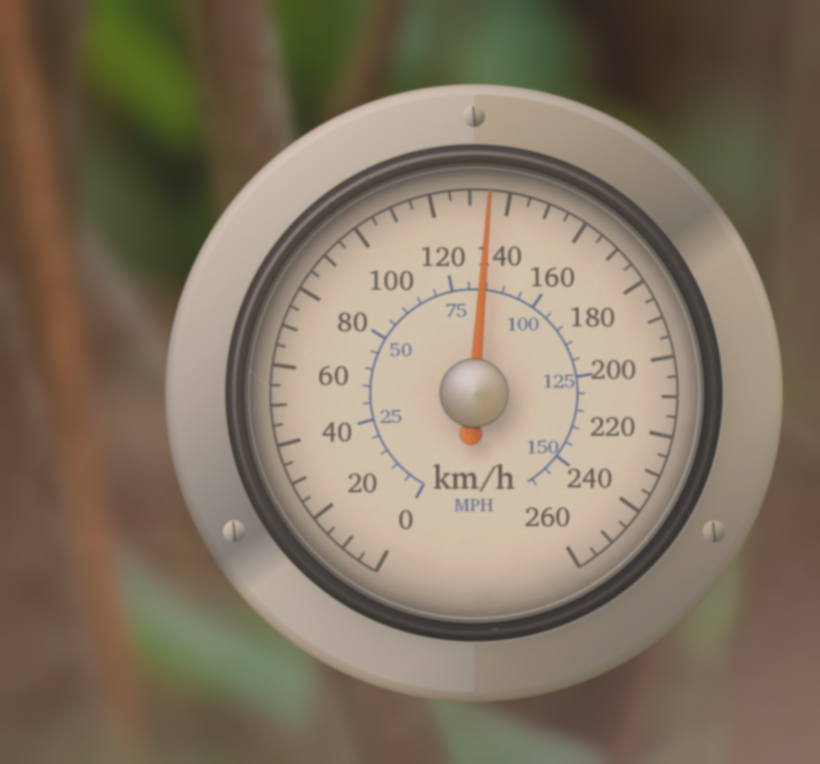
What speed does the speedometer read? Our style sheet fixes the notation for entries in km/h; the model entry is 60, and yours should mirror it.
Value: 135
